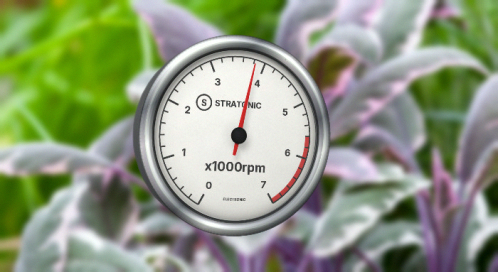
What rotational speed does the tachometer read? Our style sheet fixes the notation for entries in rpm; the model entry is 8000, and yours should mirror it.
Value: 3800
